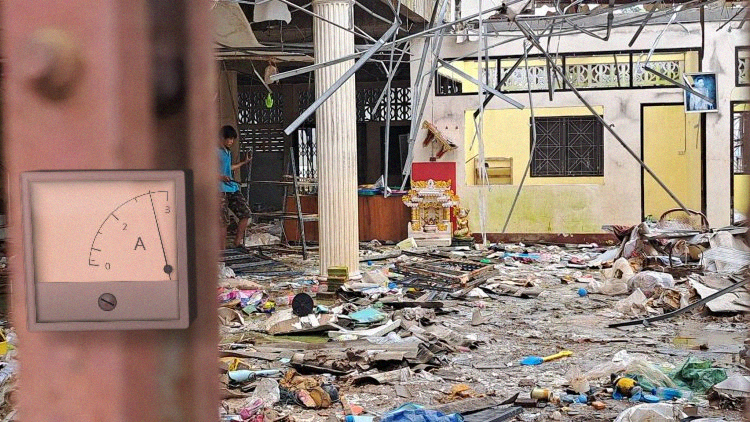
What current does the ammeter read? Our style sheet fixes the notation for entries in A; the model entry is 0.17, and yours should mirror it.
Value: 2.75
